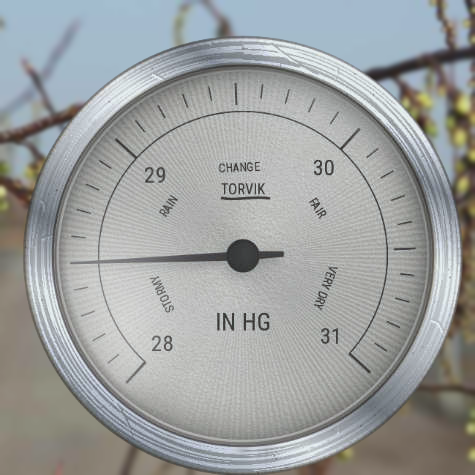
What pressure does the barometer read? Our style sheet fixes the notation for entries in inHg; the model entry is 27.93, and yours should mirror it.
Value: 28.5
